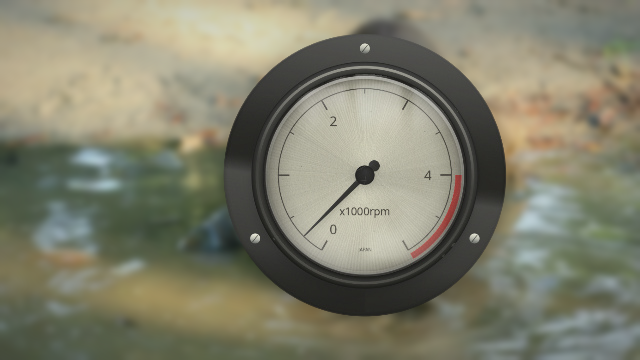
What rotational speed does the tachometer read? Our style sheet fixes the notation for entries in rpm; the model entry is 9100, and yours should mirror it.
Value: 250
